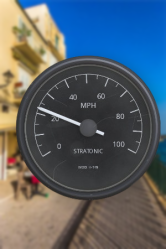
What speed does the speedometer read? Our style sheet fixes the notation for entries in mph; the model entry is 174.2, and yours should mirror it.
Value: 22.5
